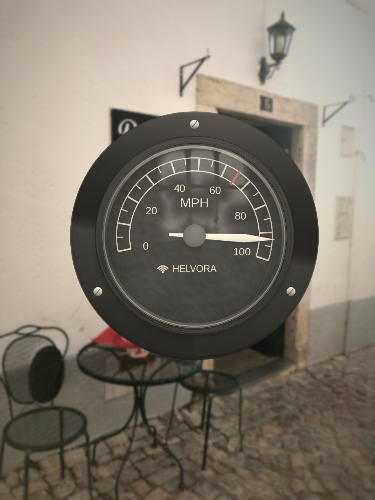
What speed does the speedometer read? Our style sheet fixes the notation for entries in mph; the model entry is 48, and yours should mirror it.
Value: 92.5
